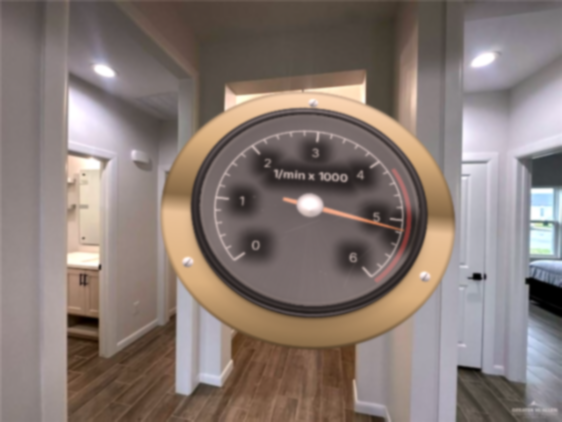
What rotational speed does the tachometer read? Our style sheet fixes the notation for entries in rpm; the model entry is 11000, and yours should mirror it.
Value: 5200
